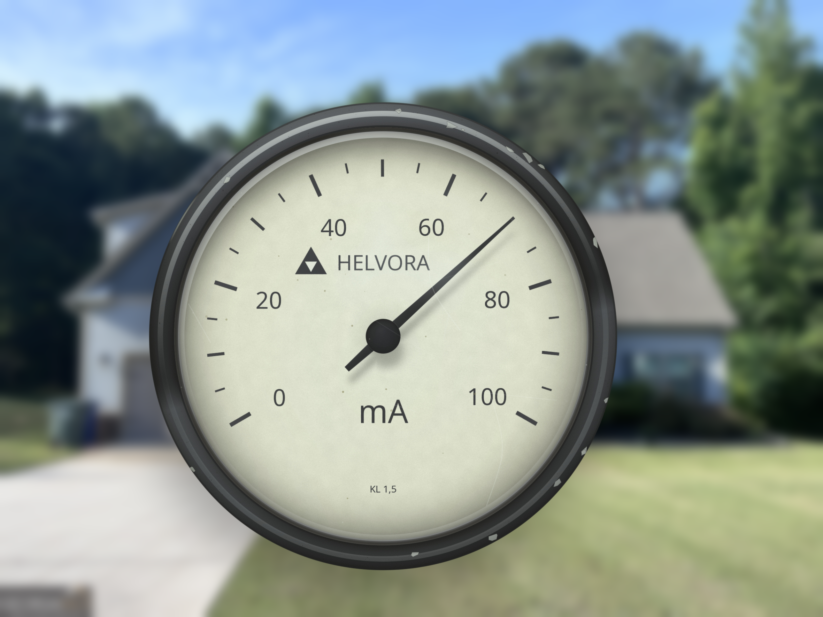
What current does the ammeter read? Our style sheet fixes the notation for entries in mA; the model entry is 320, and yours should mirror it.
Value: 70
